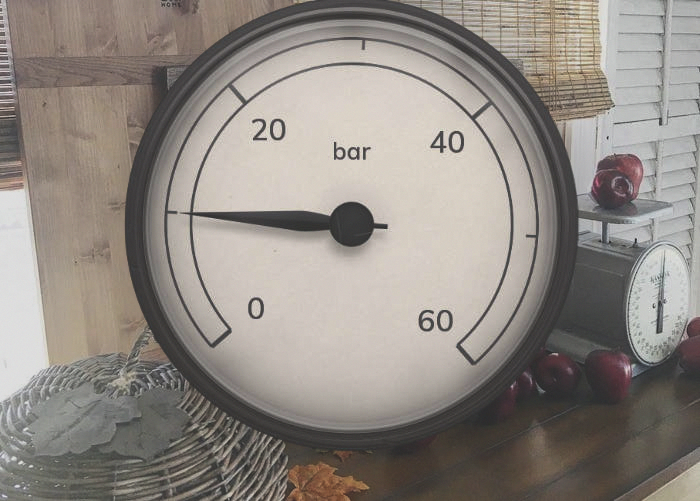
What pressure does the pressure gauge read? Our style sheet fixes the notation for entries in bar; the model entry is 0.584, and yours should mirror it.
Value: 10
